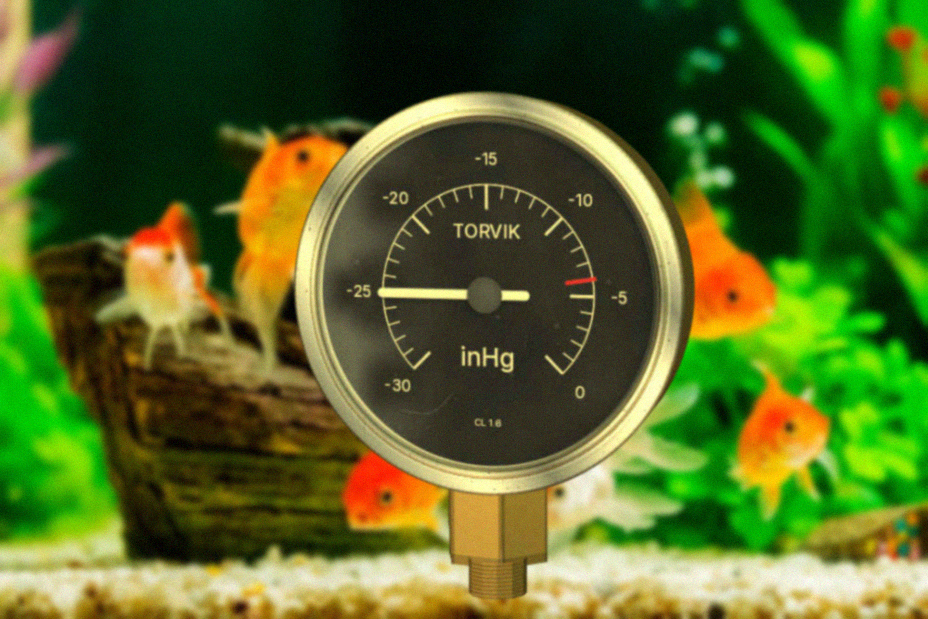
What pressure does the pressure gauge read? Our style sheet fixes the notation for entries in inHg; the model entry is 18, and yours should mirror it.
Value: -25
